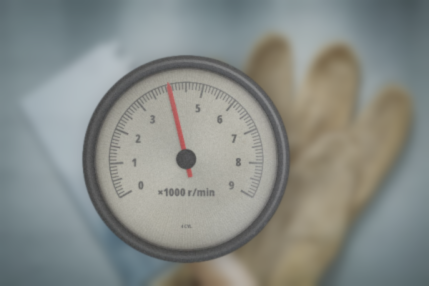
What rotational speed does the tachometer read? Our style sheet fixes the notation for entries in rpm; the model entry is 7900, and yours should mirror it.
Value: 4000
